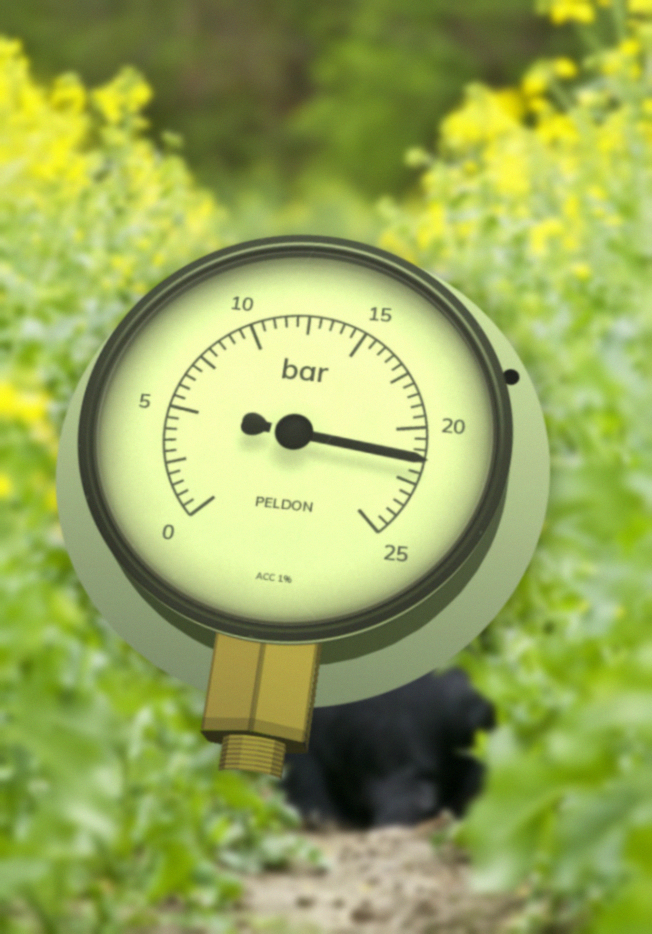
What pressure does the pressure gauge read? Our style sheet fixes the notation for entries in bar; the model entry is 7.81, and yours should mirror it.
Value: 21.5
